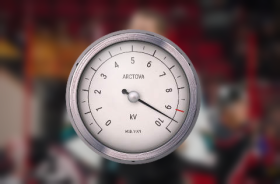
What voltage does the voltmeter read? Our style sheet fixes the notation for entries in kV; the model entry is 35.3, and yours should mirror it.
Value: 9.5
